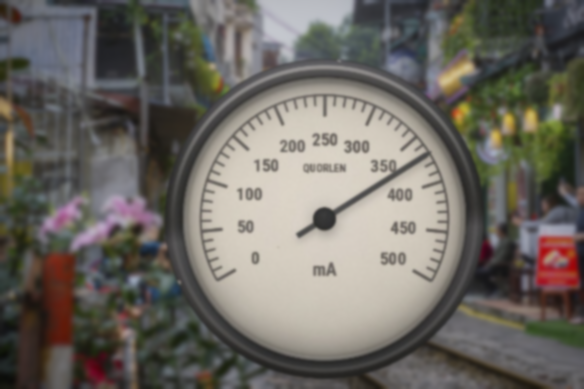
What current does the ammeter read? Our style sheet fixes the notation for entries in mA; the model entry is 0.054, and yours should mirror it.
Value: 370
